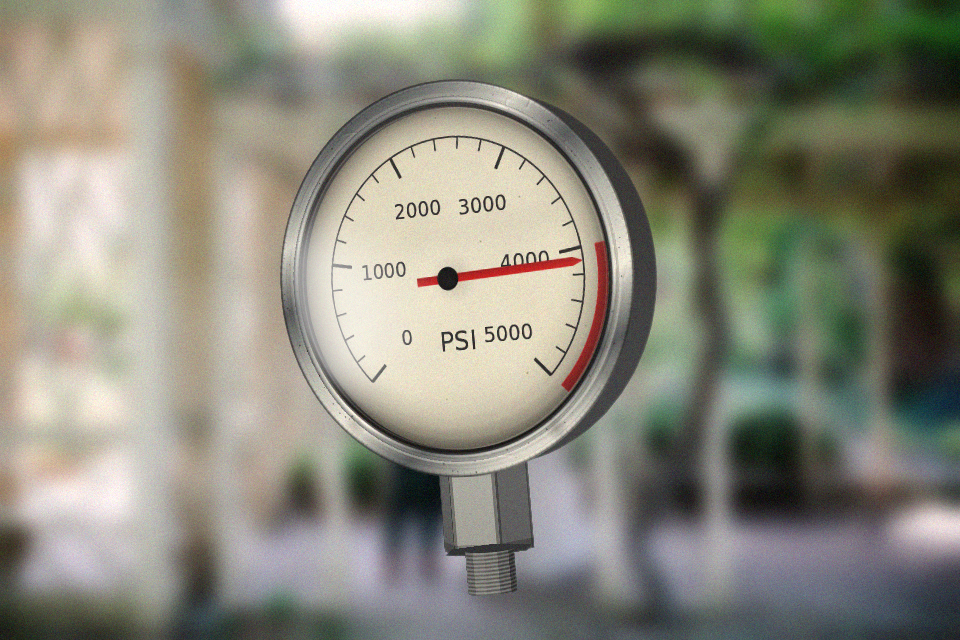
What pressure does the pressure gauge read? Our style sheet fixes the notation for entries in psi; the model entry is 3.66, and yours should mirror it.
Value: 4100
